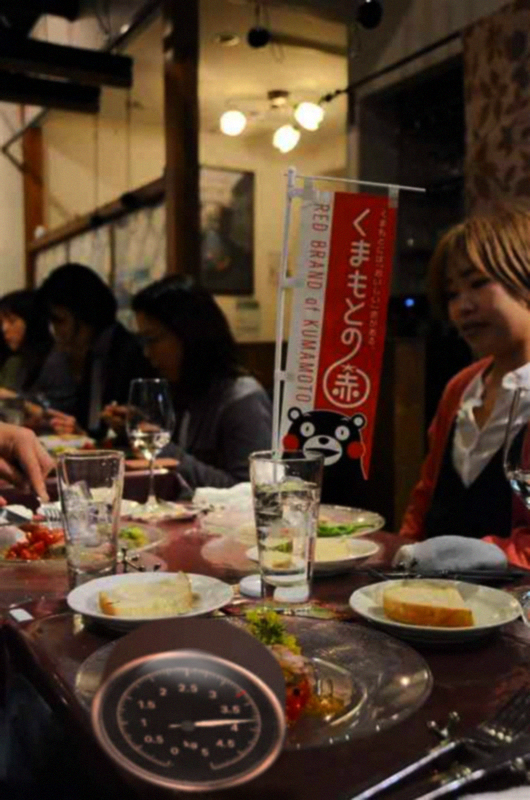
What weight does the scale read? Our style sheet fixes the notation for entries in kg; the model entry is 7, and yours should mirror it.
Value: 3.75
